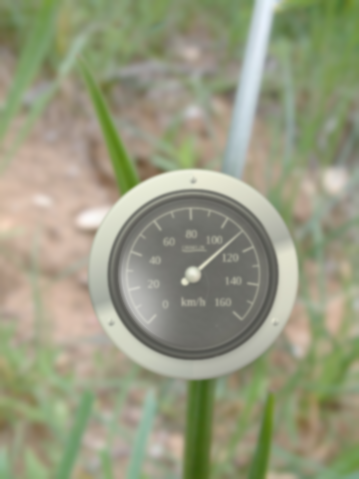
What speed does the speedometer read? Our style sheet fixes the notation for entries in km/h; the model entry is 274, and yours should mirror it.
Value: 110
